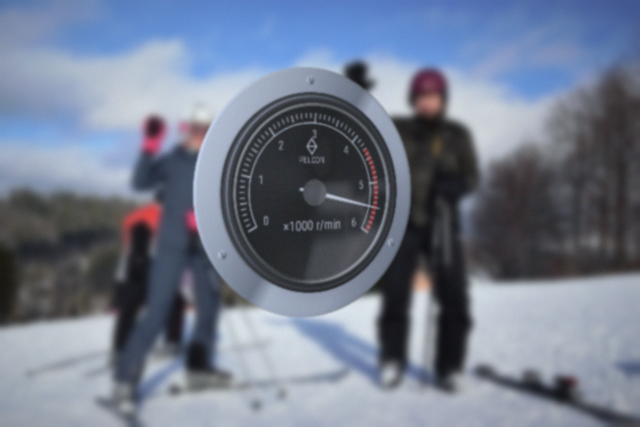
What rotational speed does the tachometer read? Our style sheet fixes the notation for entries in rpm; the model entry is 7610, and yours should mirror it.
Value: 5500
